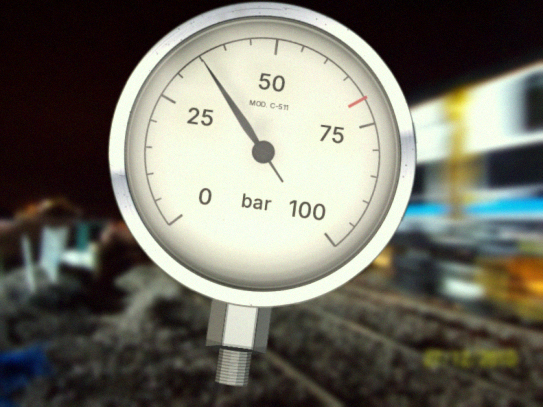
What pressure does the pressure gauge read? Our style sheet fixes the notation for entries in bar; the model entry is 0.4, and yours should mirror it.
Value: 35
